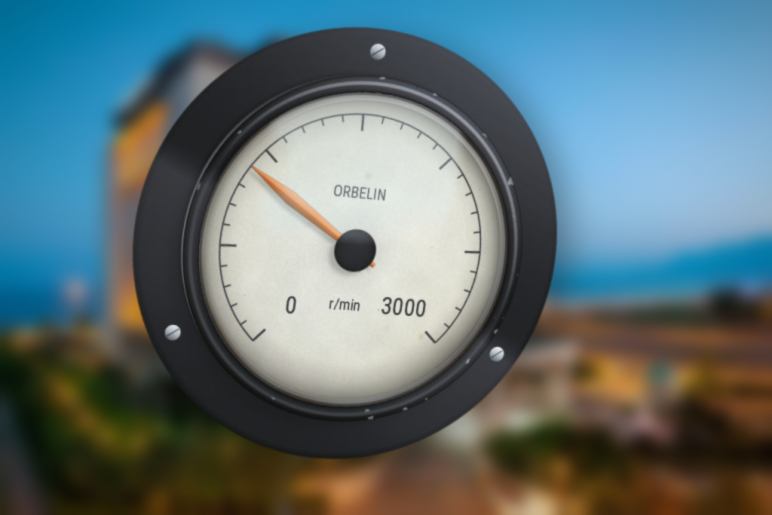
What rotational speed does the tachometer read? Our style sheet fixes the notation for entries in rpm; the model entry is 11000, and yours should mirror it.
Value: 900
